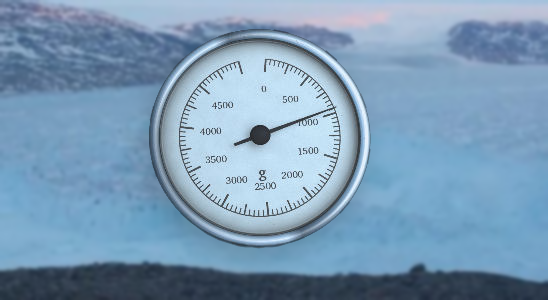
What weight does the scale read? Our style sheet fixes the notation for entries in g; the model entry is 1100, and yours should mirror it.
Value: 950
